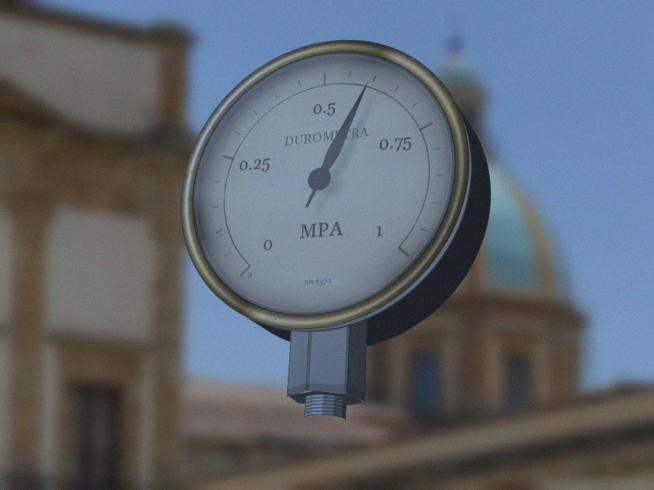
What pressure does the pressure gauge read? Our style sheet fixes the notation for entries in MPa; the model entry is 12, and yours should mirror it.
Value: 0.6
